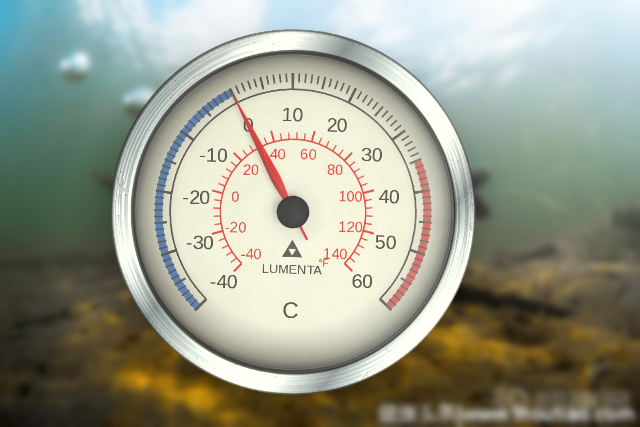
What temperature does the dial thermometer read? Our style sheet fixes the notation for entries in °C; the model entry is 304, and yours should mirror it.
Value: 0
